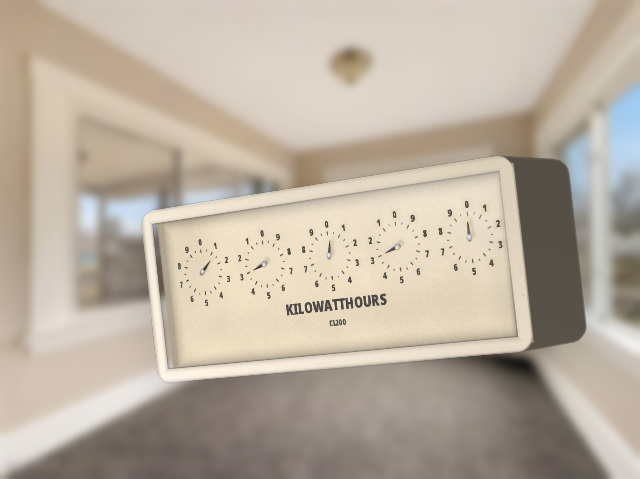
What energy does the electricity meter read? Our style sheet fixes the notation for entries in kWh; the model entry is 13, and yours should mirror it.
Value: 13030
